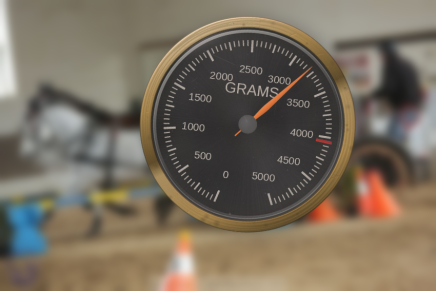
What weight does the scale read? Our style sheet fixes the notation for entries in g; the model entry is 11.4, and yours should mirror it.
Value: 3200
